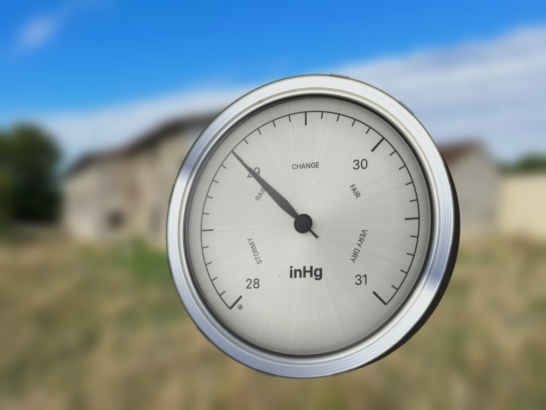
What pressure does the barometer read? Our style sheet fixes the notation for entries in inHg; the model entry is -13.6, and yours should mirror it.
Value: 29
